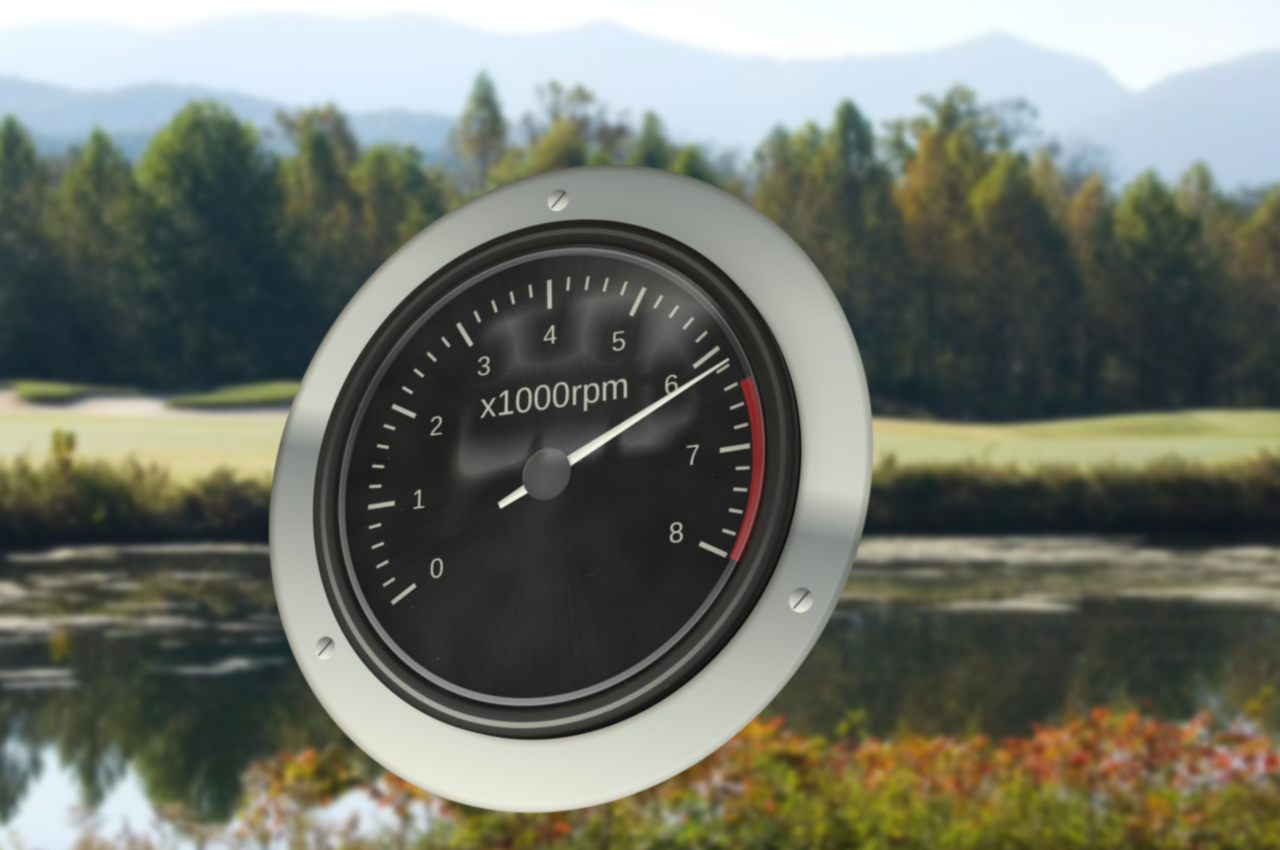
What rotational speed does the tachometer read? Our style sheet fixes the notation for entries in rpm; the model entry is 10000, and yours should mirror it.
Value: 6200
